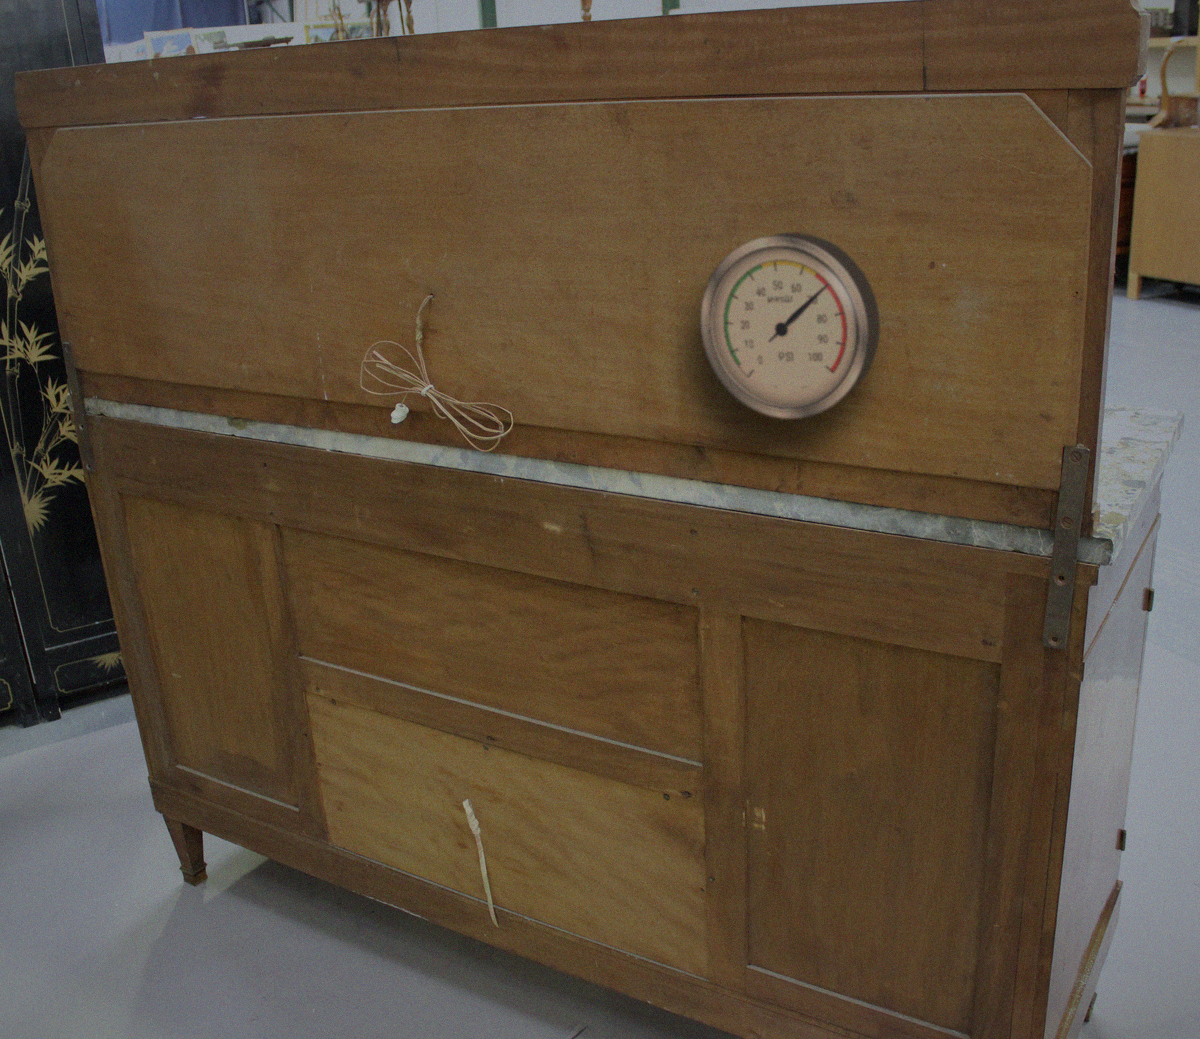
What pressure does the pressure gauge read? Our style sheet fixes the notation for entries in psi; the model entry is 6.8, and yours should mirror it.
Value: 70
